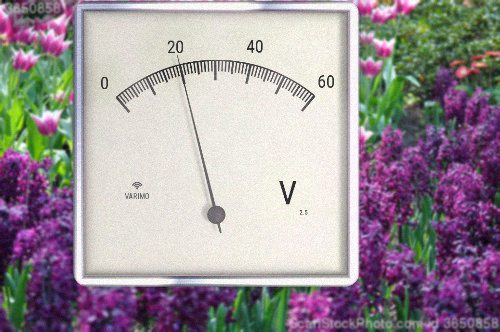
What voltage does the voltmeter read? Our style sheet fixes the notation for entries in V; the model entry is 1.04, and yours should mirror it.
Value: 20
